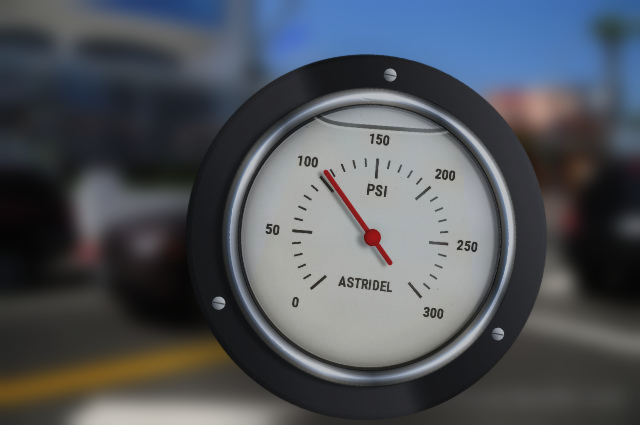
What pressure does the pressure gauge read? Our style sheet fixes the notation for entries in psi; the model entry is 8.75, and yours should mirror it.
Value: 105
